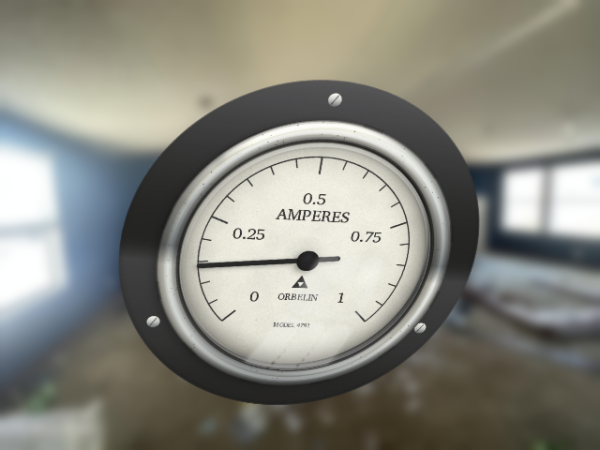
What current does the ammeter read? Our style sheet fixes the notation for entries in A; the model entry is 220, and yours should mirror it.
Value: 0.15
